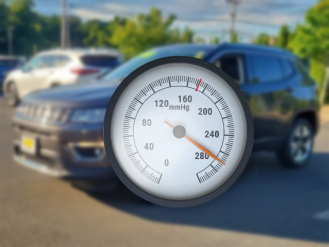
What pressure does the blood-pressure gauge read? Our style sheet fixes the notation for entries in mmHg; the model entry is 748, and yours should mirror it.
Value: 270
